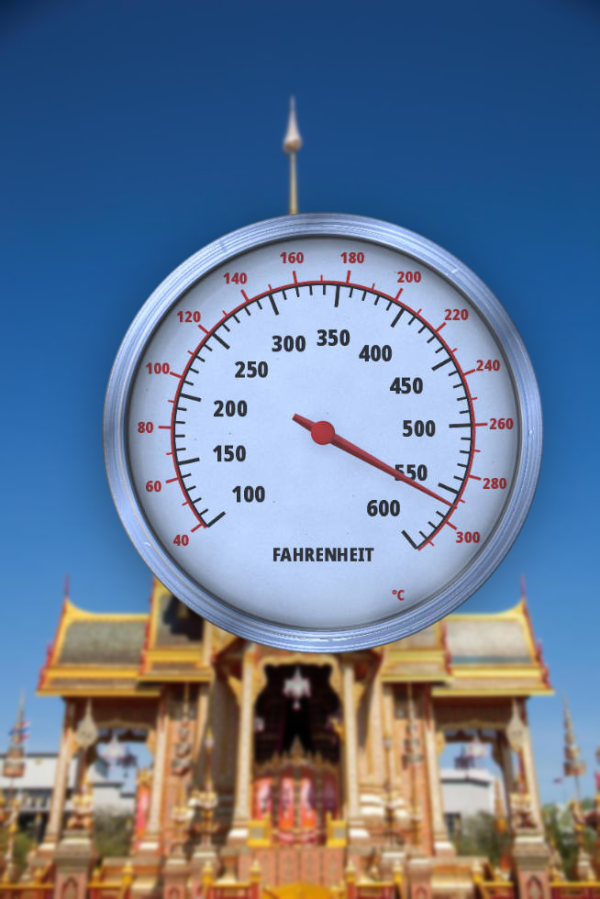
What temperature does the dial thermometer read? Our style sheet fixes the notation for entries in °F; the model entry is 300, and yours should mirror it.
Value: 560
